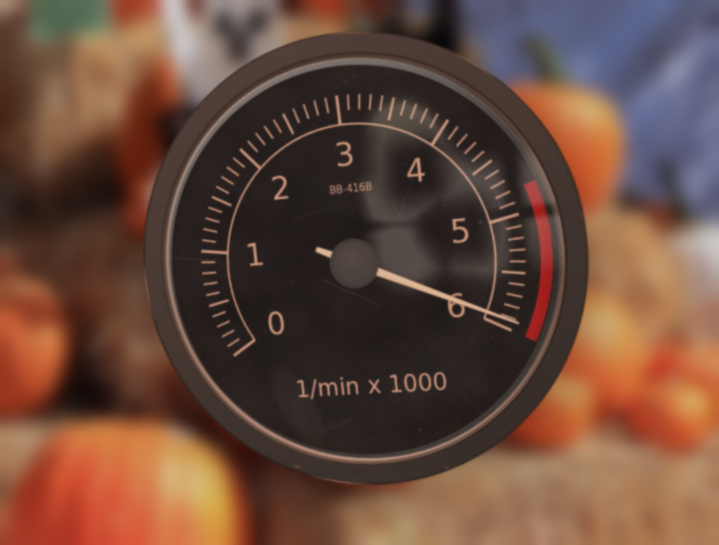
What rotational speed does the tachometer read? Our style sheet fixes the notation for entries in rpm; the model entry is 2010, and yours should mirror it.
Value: 5900
